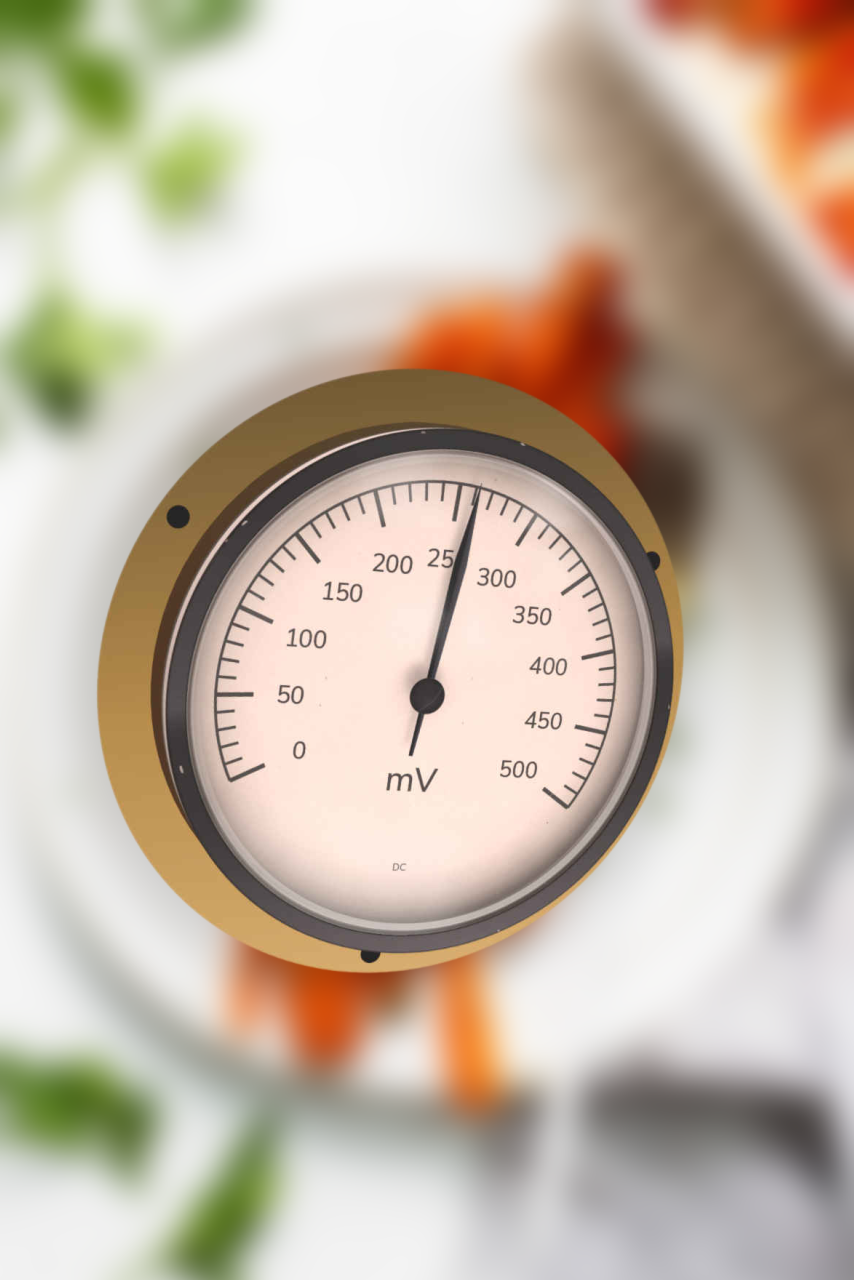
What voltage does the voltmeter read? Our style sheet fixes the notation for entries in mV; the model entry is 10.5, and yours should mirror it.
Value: 260
